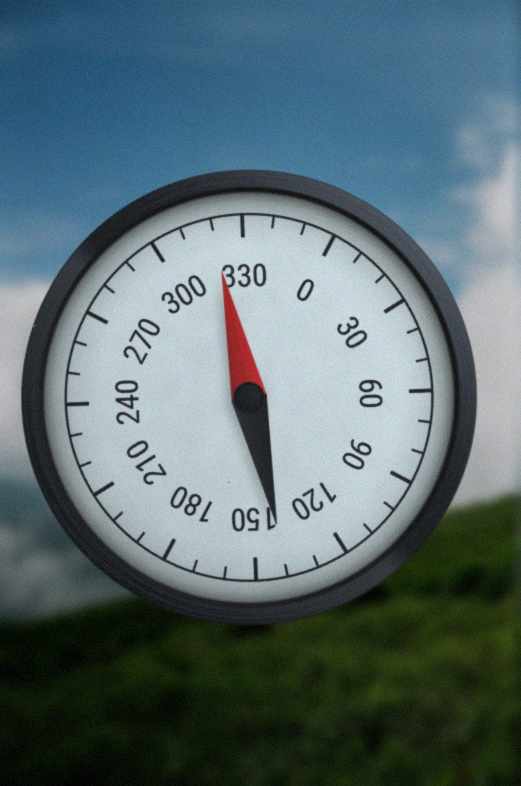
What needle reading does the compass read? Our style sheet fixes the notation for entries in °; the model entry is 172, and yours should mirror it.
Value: 320
